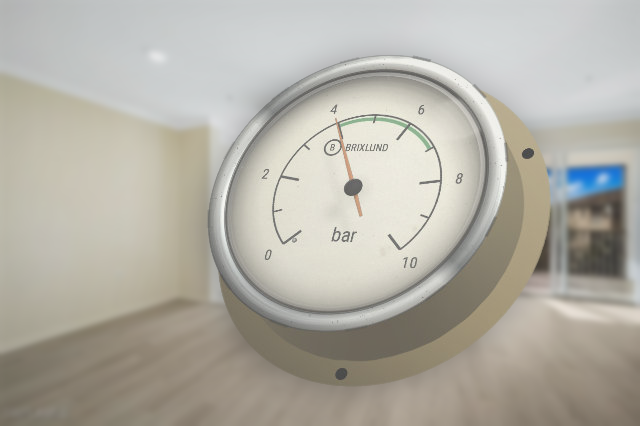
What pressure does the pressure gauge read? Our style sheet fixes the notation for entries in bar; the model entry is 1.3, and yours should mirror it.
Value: 4
